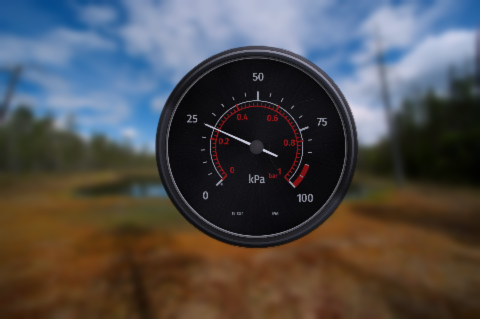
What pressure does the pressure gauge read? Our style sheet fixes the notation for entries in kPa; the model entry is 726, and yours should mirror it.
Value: 25
